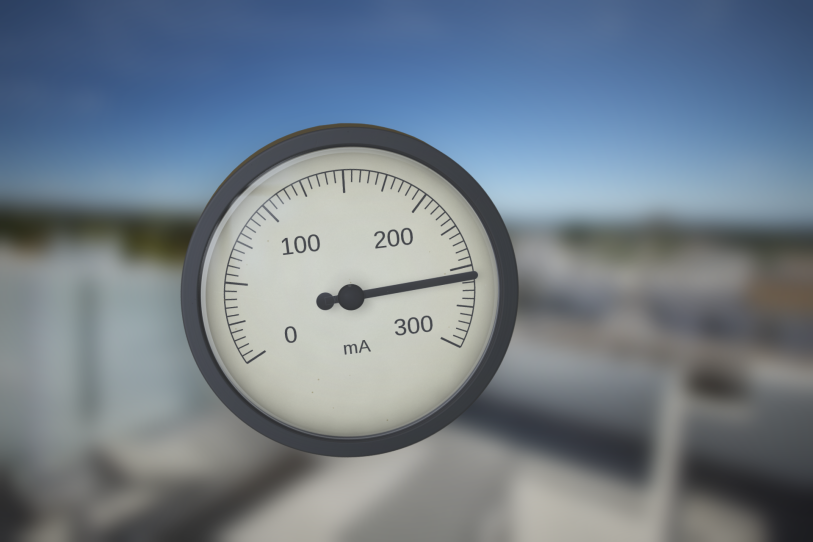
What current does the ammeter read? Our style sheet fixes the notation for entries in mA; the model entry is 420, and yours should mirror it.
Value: 255
